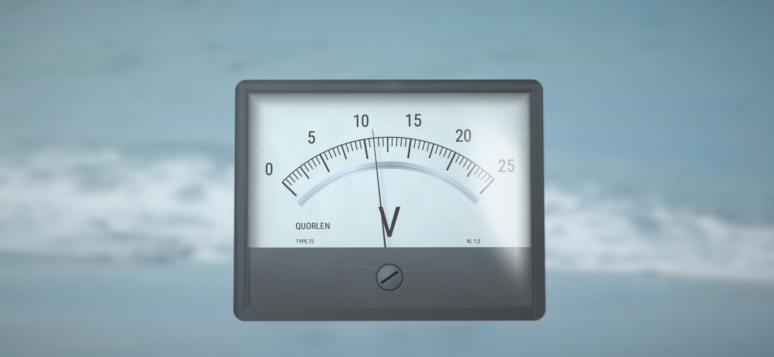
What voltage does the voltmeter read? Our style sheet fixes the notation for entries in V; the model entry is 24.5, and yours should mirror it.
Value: 11
